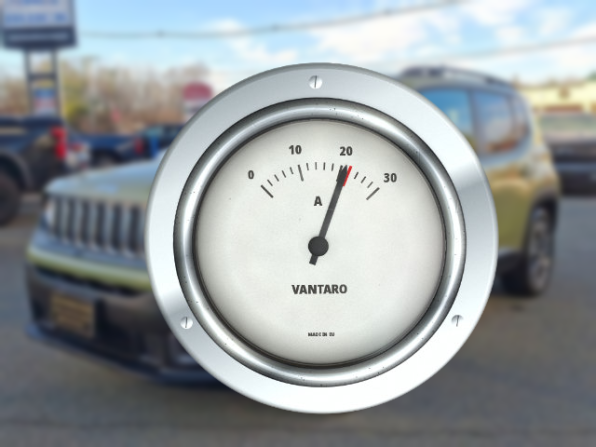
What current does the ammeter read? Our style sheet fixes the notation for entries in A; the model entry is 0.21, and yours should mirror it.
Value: 21
